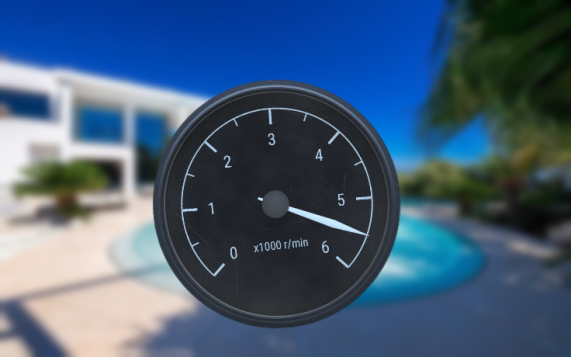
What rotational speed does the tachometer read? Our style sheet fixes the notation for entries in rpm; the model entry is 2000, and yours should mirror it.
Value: 5500
